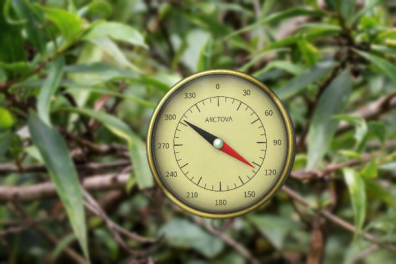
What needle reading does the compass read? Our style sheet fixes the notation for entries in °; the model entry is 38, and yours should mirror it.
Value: 125
